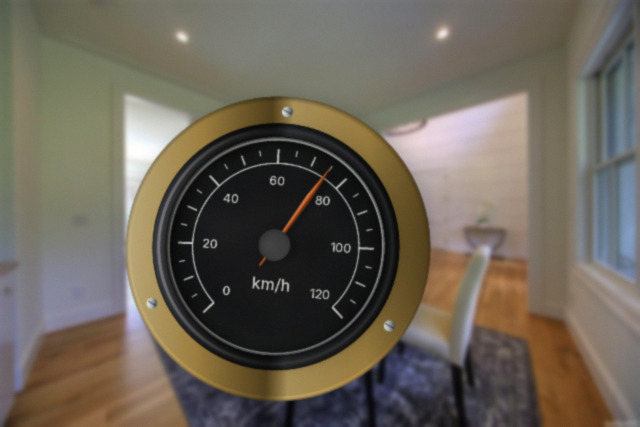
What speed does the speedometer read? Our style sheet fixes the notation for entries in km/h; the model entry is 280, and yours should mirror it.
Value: 75
